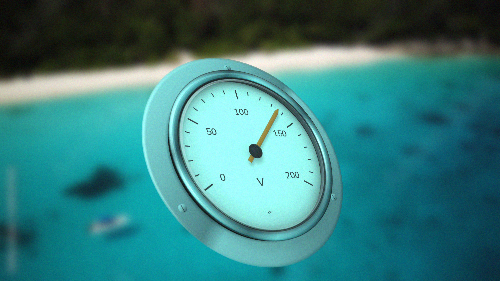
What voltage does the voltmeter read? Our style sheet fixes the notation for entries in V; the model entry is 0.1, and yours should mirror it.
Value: 135
